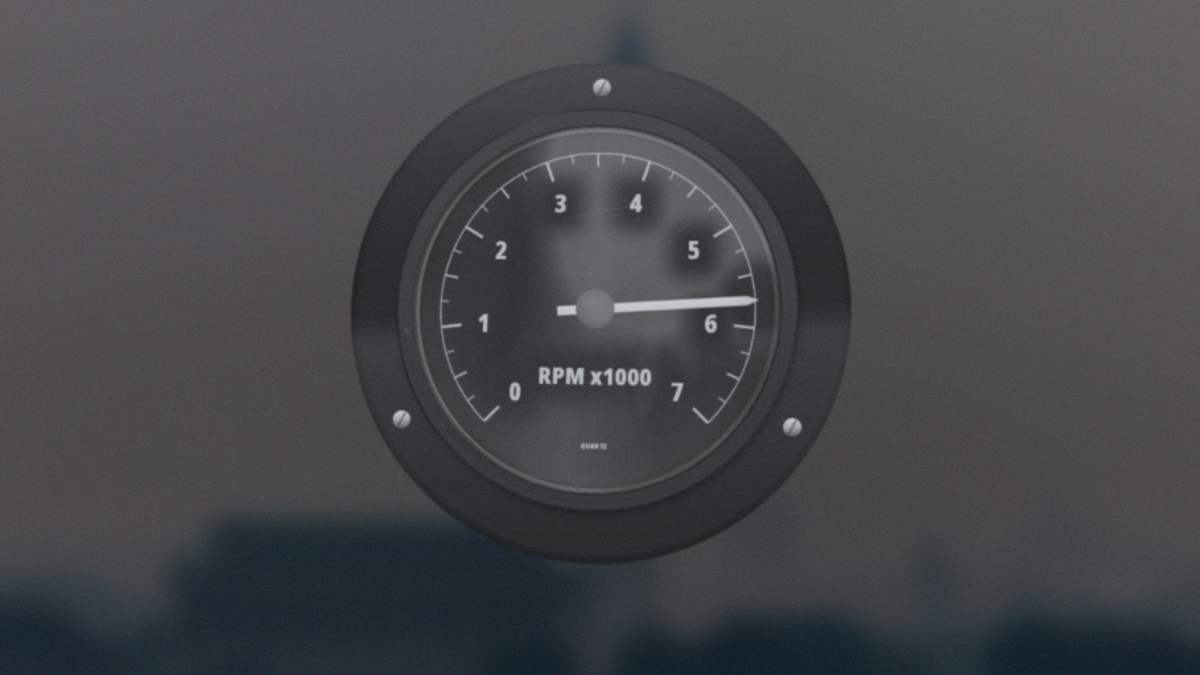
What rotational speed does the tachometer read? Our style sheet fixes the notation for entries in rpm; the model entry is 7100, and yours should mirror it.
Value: 5750
